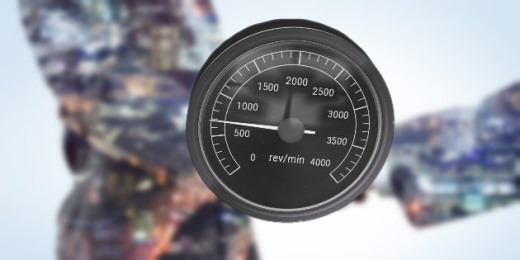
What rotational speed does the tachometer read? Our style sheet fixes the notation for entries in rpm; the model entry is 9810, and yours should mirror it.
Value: 700
